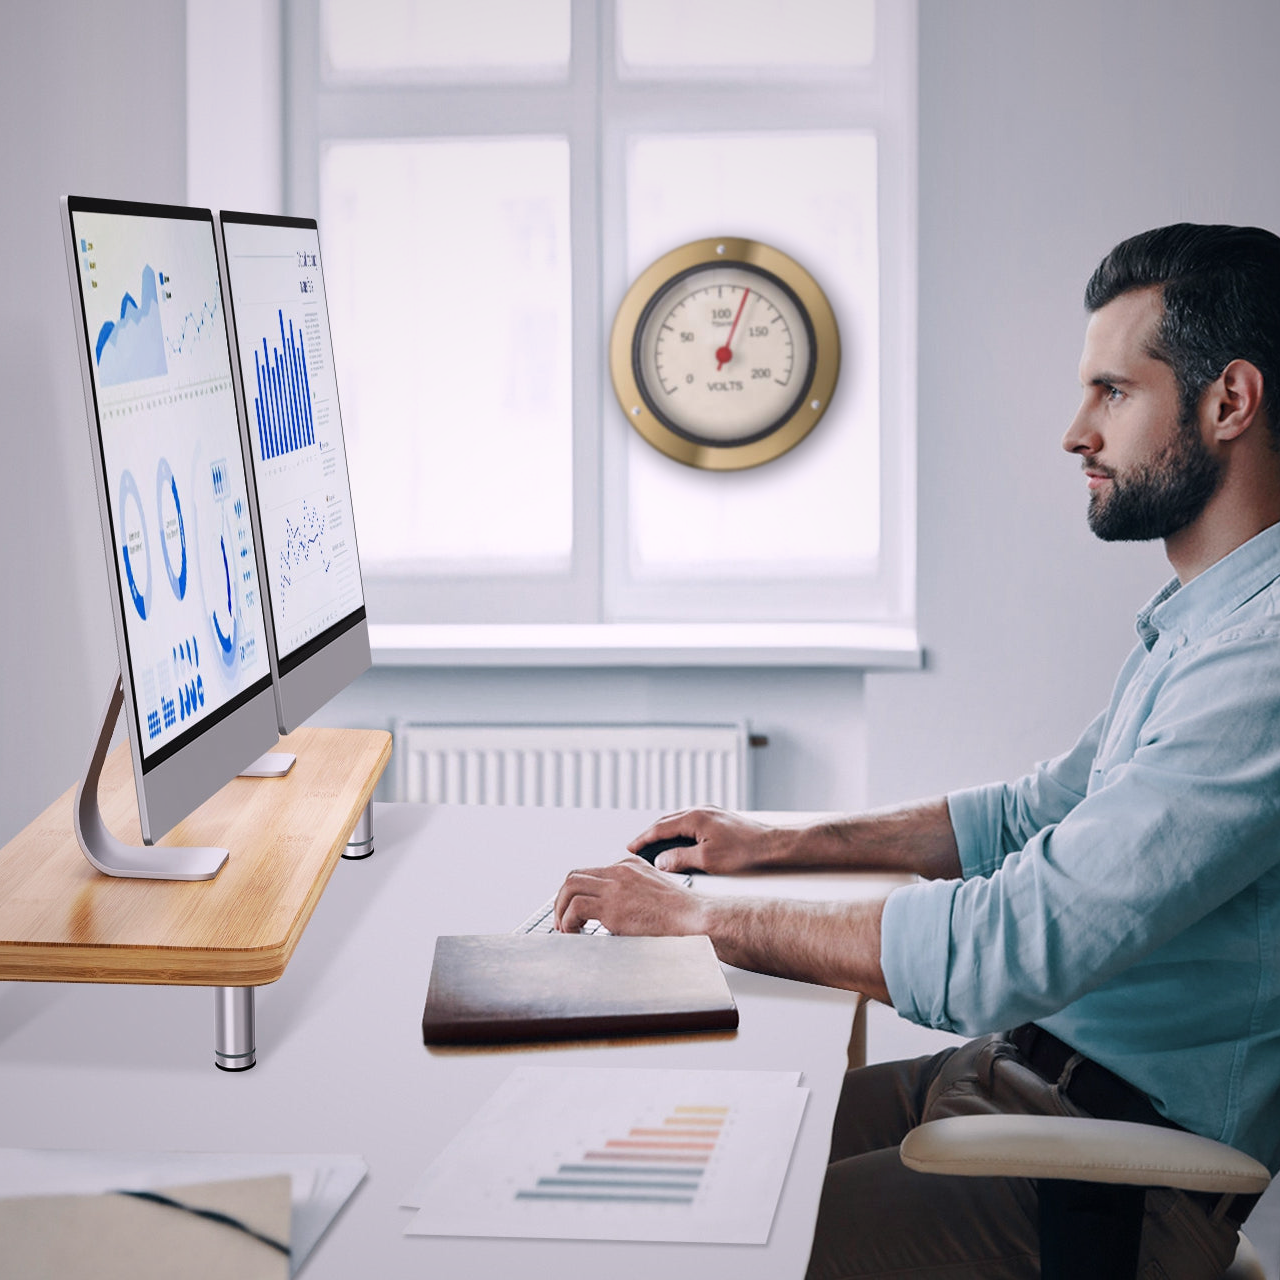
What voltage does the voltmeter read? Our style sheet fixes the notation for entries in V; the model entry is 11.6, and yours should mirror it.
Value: 120
